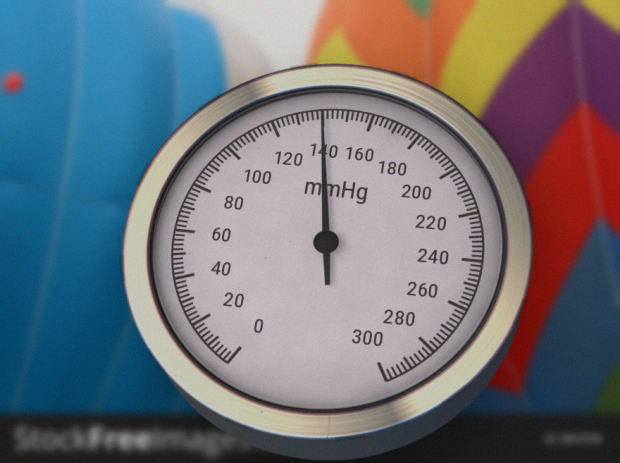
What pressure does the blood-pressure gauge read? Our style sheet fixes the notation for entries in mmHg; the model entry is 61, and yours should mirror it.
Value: 140
